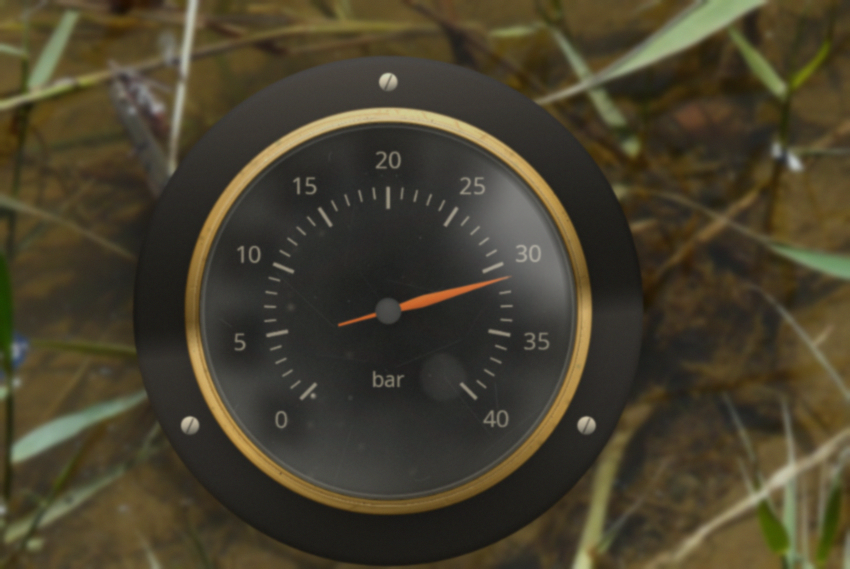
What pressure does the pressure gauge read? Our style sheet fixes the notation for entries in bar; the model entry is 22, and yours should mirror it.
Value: 31
